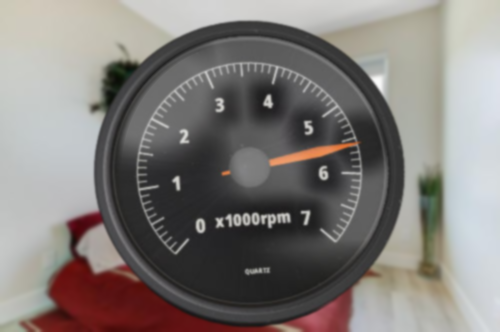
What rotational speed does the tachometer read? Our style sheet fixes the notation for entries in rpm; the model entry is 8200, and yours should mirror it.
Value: 5600
